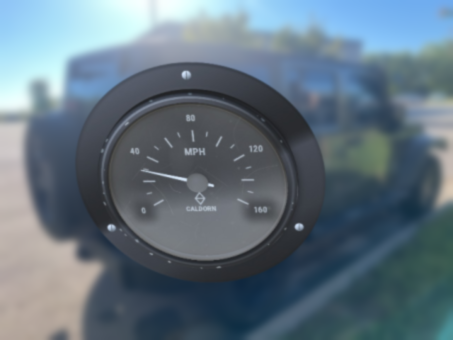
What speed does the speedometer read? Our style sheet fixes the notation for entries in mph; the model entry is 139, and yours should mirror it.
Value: 30
